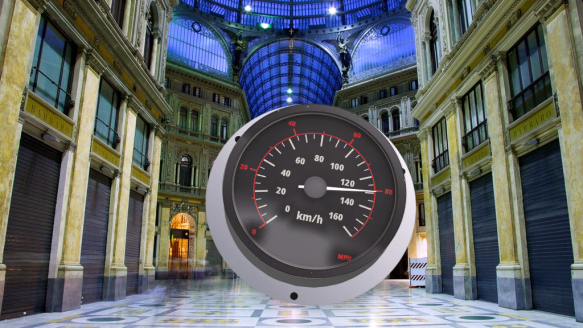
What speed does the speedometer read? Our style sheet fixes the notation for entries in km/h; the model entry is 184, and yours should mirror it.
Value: 130
